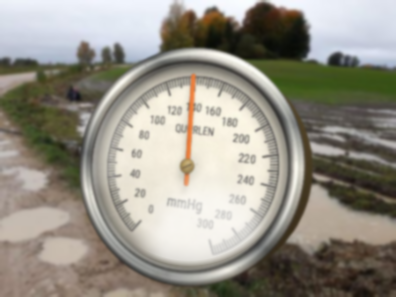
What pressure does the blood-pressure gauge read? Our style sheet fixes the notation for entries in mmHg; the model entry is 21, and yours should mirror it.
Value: 140
